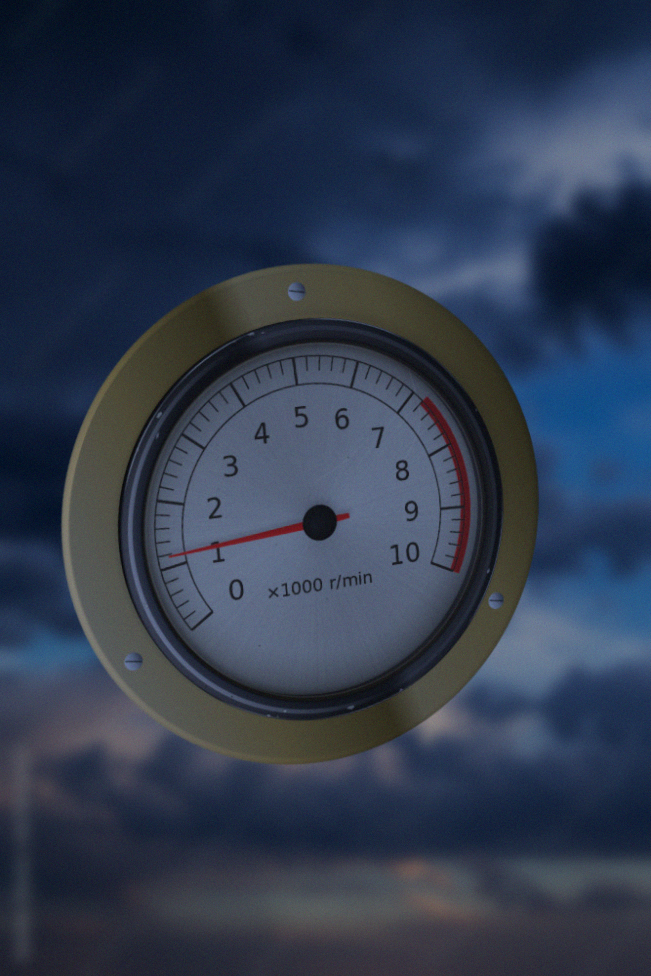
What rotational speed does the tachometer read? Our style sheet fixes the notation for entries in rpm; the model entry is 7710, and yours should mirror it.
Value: 1200
